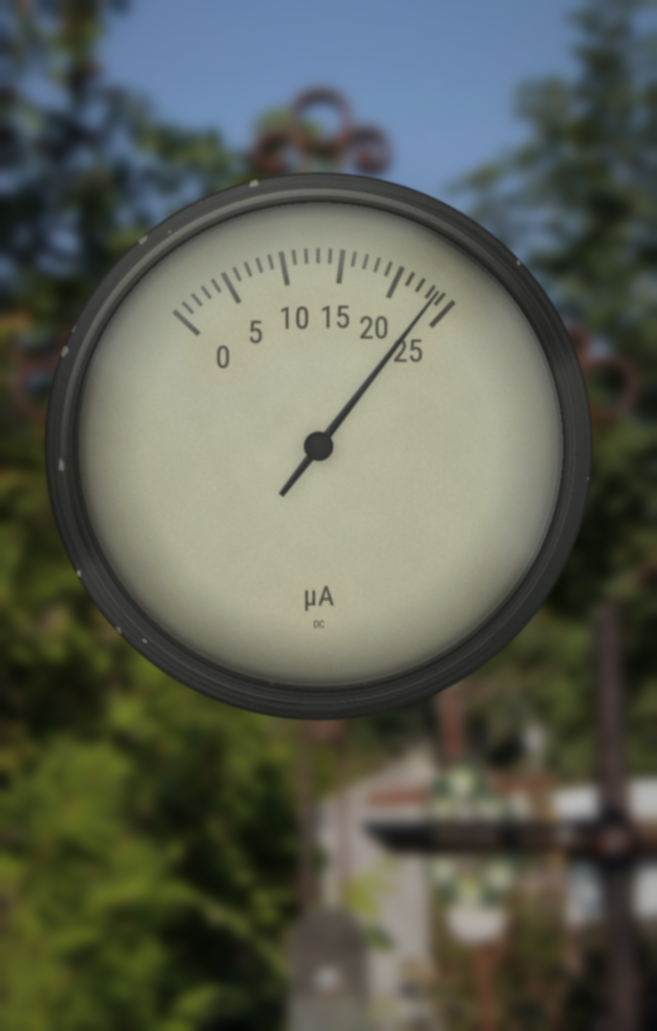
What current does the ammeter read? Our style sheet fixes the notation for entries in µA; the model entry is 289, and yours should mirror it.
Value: 23.5
